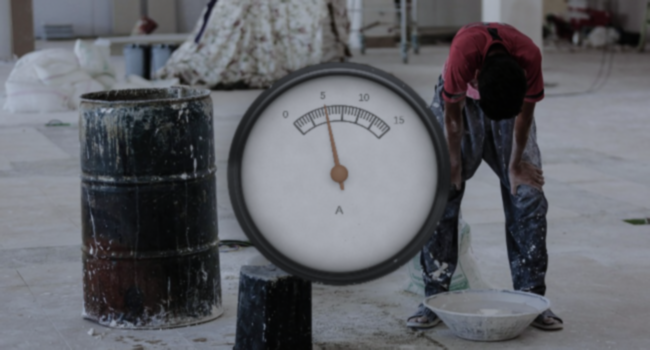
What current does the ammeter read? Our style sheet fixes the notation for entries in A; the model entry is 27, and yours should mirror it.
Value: 5
